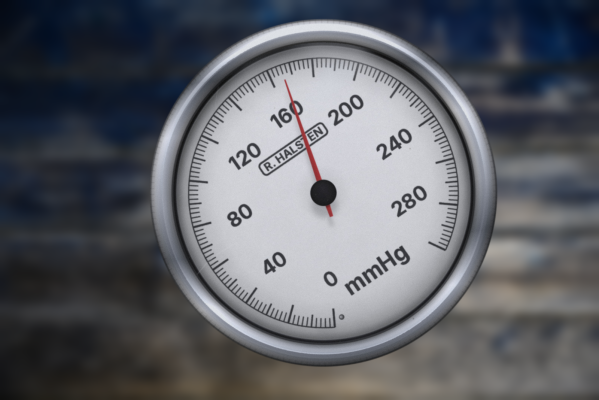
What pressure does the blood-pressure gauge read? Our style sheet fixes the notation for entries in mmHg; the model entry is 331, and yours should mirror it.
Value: 166
